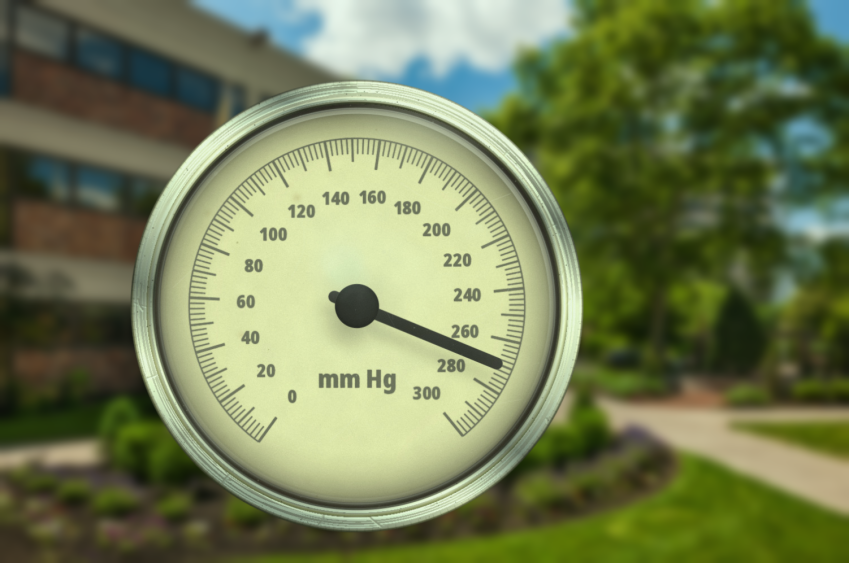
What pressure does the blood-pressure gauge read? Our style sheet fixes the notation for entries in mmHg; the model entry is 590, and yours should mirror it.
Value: 270
